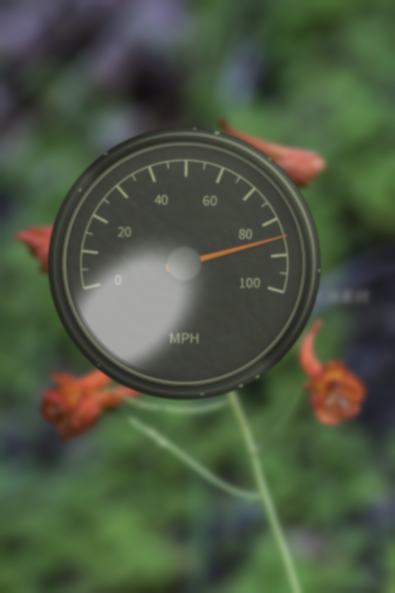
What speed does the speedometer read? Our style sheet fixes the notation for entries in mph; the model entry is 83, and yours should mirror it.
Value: 85
